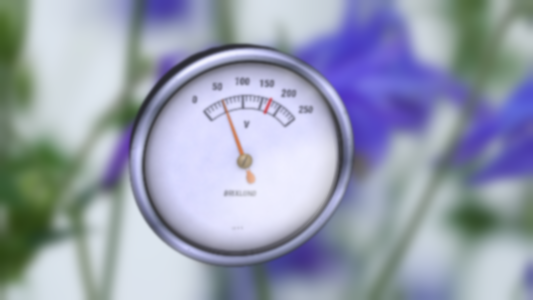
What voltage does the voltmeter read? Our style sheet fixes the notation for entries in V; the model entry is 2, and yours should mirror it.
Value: 50
